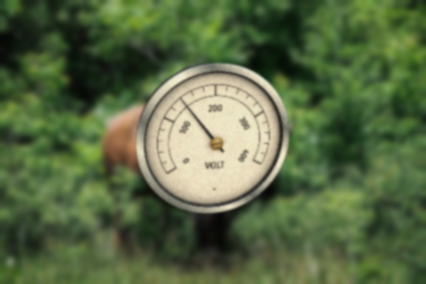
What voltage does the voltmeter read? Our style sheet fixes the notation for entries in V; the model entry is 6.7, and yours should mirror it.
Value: 140
